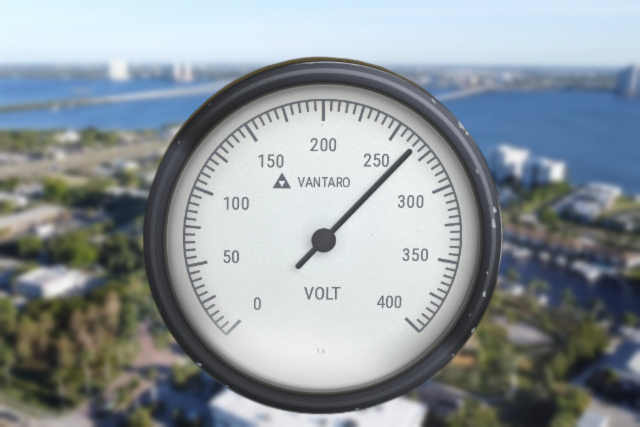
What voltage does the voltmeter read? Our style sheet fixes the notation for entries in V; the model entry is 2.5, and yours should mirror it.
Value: 265
